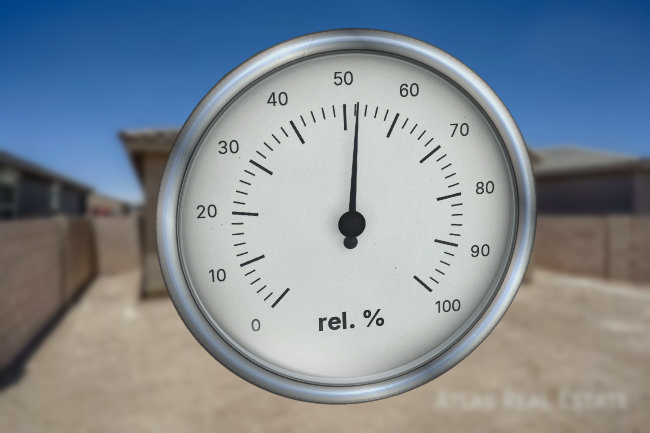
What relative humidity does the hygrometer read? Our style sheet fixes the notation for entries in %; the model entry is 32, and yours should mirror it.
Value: 52
